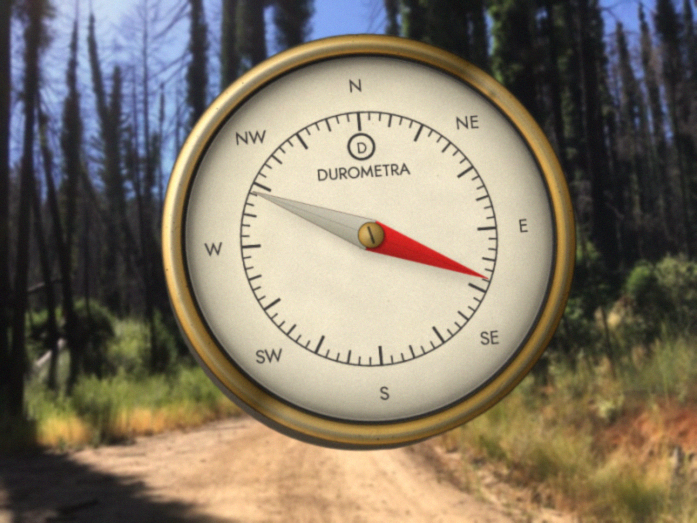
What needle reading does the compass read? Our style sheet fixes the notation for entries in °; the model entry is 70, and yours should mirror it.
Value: 115
